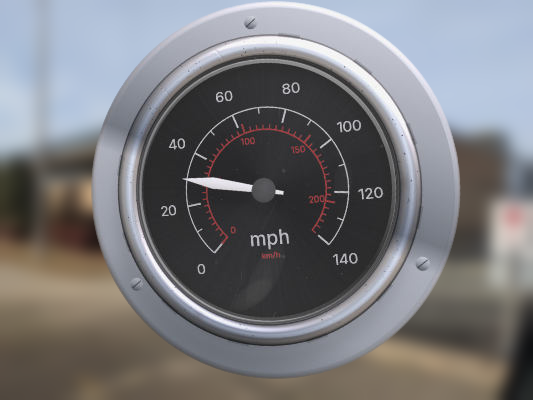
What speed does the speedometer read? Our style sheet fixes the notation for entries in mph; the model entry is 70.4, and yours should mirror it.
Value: 30
